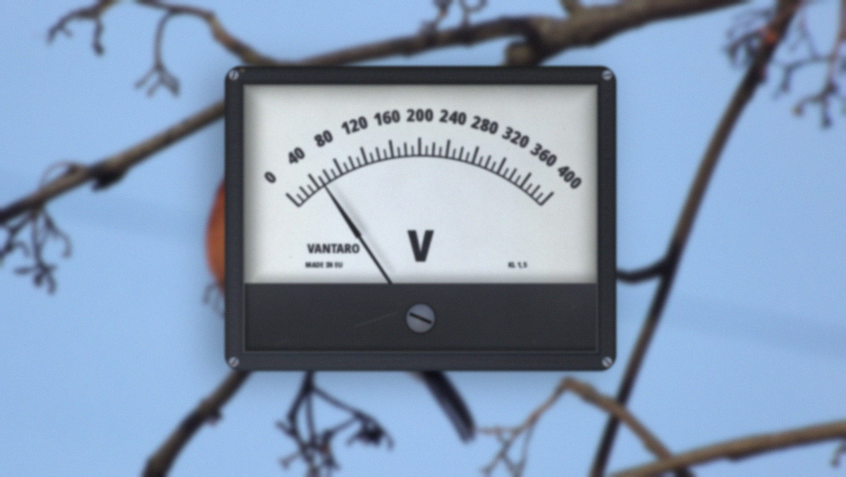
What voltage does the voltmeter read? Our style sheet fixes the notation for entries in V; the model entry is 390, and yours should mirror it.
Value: 50
